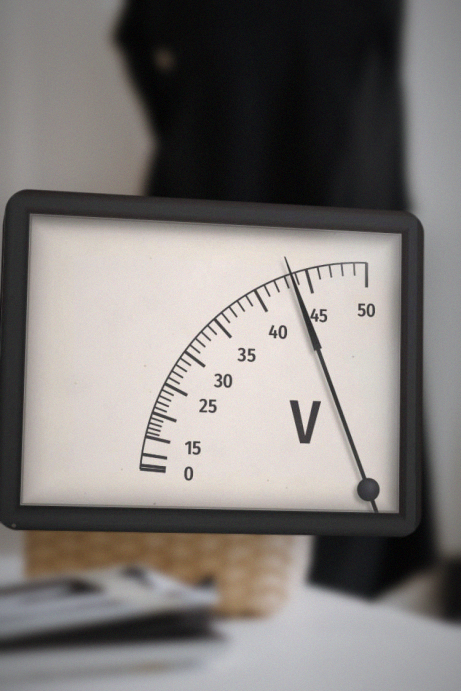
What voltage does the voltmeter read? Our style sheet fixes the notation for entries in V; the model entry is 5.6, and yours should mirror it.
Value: 43.5
